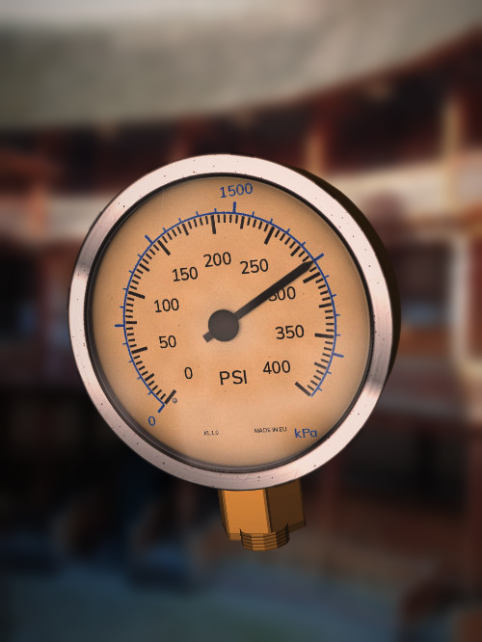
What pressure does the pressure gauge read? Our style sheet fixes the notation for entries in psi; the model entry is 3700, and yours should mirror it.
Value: 290
